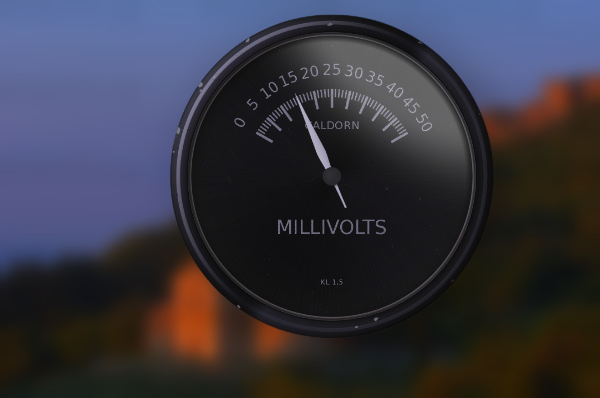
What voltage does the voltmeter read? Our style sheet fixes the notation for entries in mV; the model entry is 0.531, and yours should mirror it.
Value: 15
